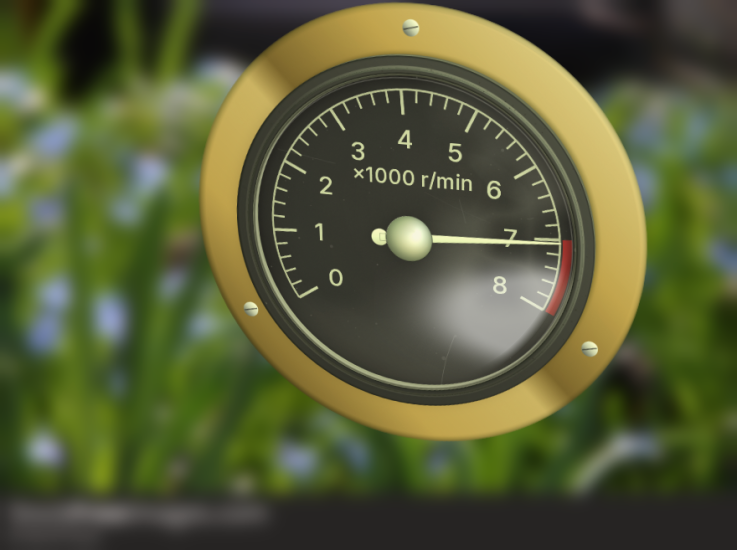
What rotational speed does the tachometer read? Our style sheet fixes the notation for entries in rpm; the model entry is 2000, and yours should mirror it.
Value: 7000
